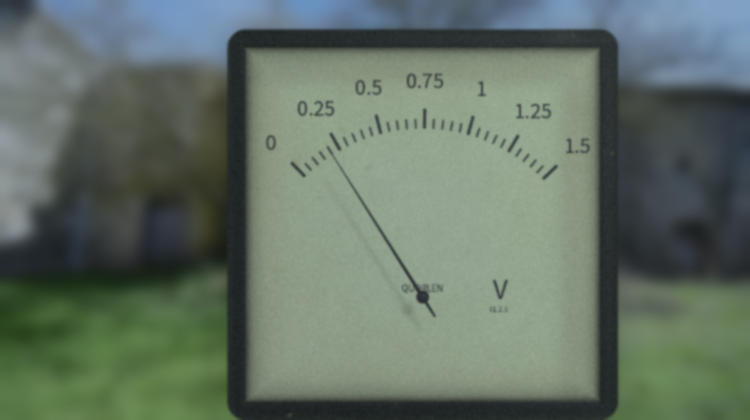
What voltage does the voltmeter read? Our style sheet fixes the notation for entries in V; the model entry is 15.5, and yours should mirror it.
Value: 0.2
